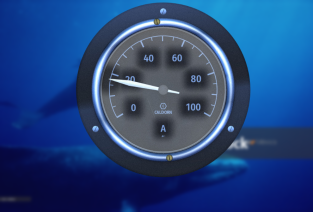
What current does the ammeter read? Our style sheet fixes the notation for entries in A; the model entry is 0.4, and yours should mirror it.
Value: 17.5
